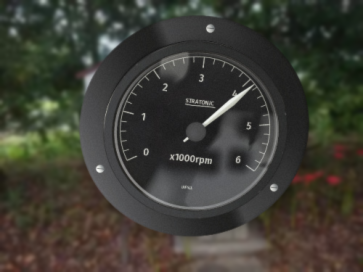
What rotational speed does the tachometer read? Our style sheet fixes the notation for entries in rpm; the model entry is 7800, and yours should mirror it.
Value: 4100
